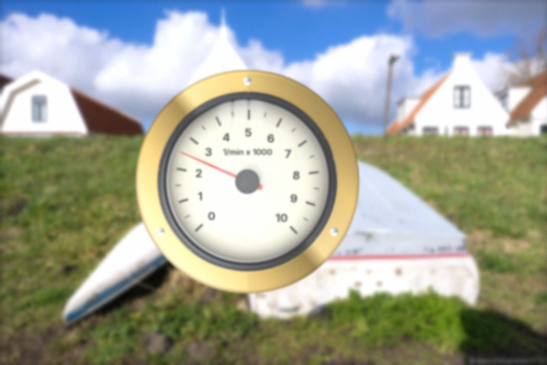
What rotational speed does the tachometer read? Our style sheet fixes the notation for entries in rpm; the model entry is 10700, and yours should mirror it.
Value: 2500
